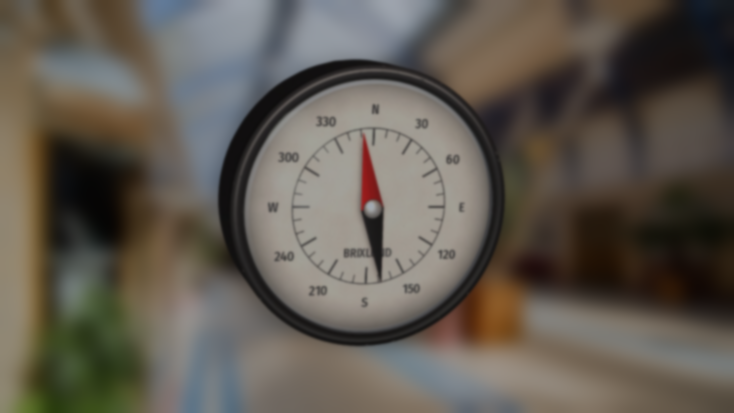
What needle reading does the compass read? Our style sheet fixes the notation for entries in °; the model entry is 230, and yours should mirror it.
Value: 350
